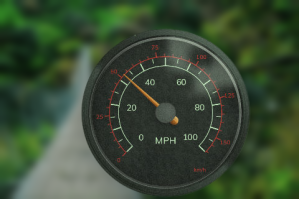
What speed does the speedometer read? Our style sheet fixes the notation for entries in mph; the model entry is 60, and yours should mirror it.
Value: 32.5
